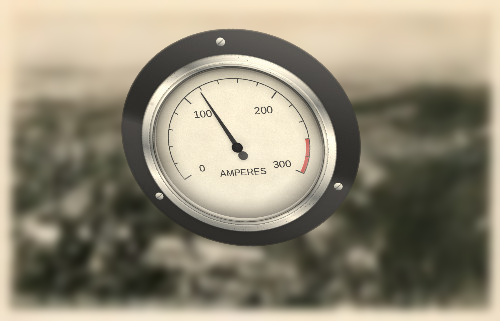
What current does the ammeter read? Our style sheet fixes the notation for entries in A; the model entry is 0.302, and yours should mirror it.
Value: 120
